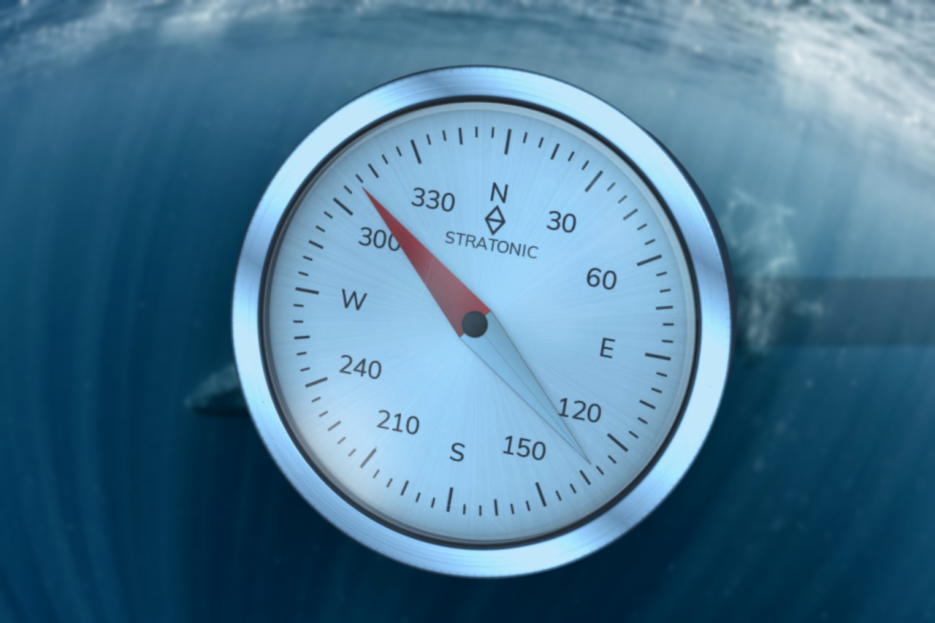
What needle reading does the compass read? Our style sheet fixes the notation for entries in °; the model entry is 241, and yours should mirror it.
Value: 310
